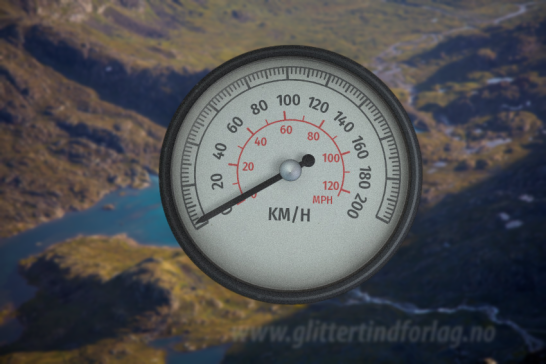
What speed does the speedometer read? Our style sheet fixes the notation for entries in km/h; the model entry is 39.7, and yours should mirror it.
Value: 2
